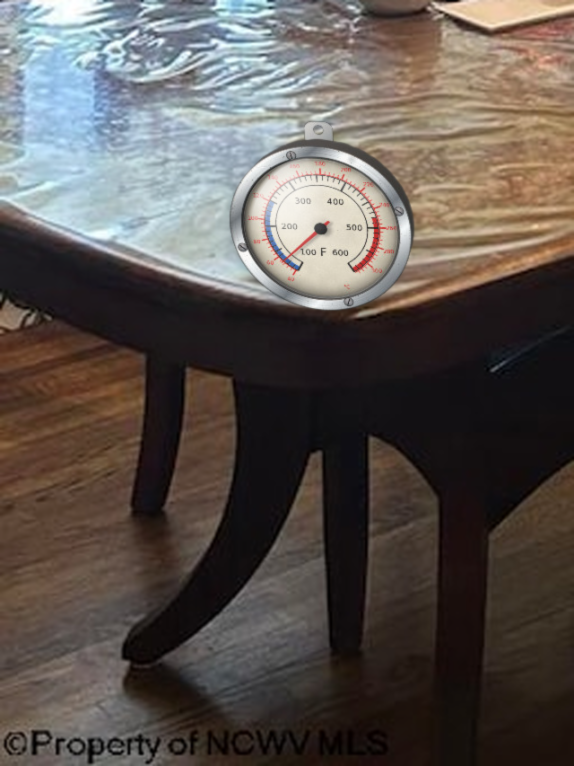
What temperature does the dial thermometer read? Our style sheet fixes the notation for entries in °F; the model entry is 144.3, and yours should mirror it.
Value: 130
